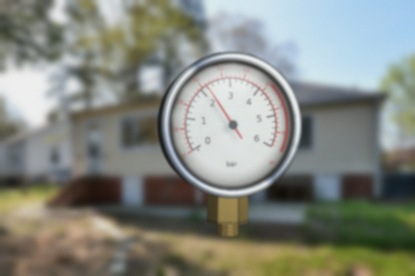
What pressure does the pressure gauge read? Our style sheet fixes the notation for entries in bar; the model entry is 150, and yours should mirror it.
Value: 2.2
